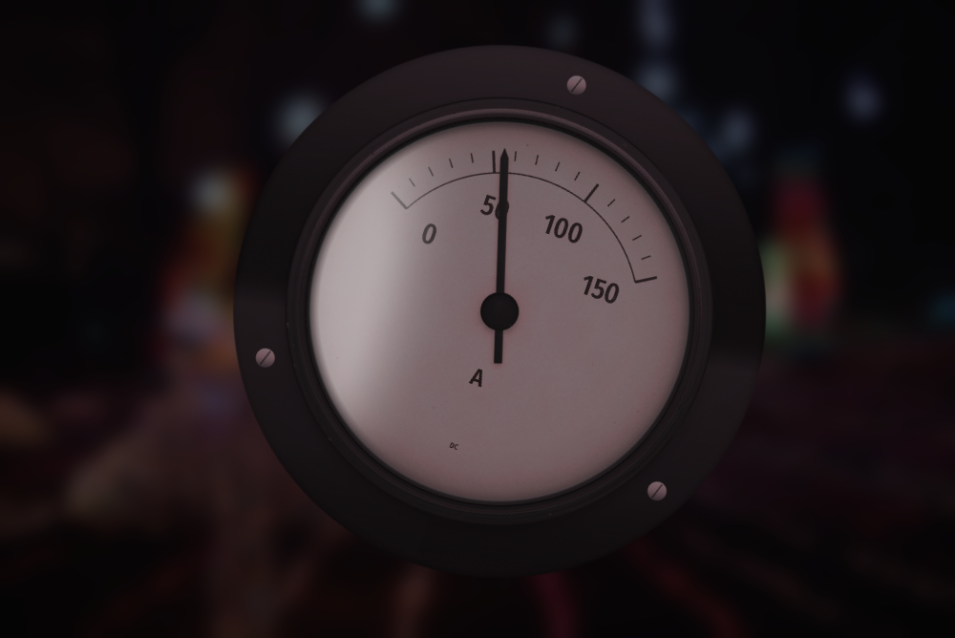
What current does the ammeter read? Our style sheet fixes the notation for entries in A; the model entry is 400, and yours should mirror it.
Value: 55
